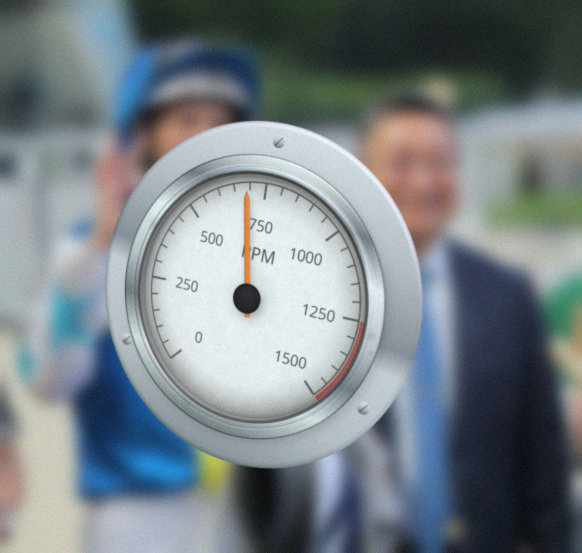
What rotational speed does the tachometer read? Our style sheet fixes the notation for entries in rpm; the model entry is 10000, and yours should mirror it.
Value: 700
